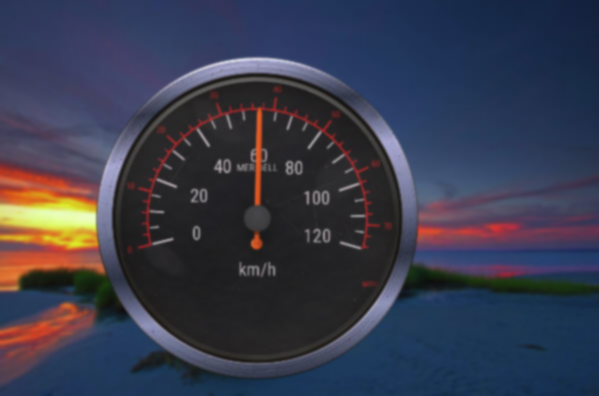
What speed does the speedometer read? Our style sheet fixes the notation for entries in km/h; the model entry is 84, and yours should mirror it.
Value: 60
